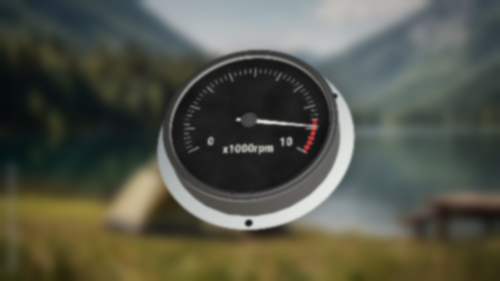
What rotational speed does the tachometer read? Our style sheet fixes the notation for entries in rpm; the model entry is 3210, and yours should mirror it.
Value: 9000
